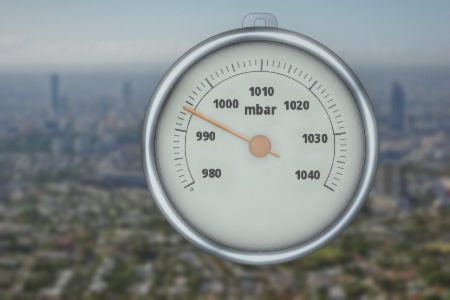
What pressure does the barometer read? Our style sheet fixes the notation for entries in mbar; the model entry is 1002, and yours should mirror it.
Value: 994
